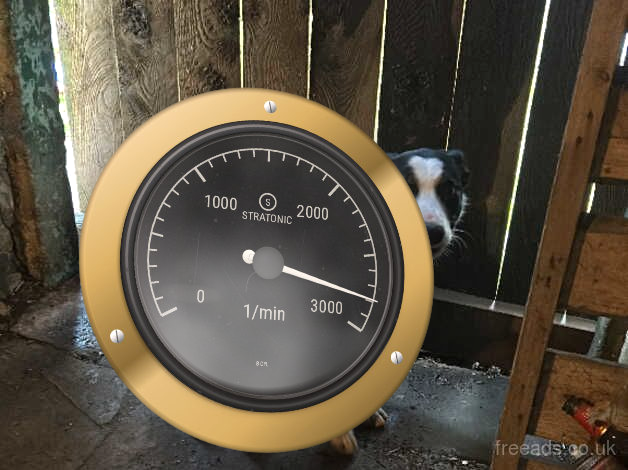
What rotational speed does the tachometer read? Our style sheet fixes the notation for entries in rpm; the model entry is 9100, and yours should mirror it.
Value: 2800
